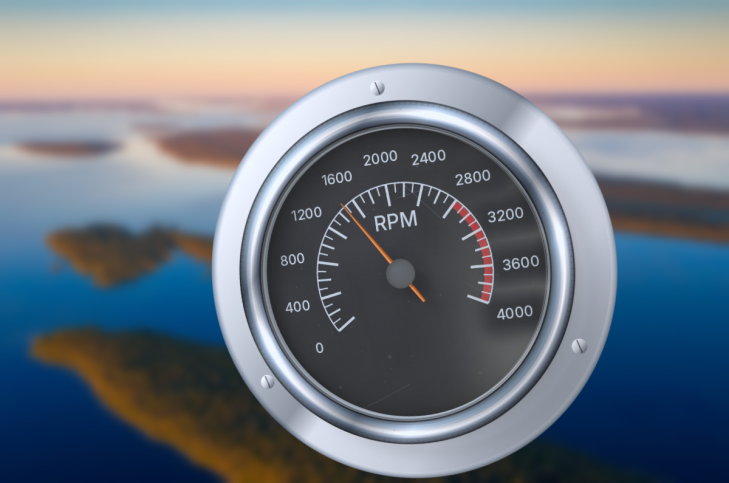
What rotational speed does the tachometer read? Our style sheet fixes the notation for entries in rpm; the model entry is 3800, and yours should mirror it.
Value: 1500
